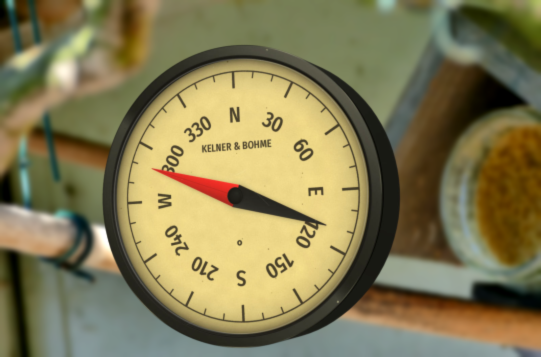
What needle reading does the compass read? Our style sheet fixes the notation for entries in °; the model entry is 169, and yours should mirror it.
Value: 290
